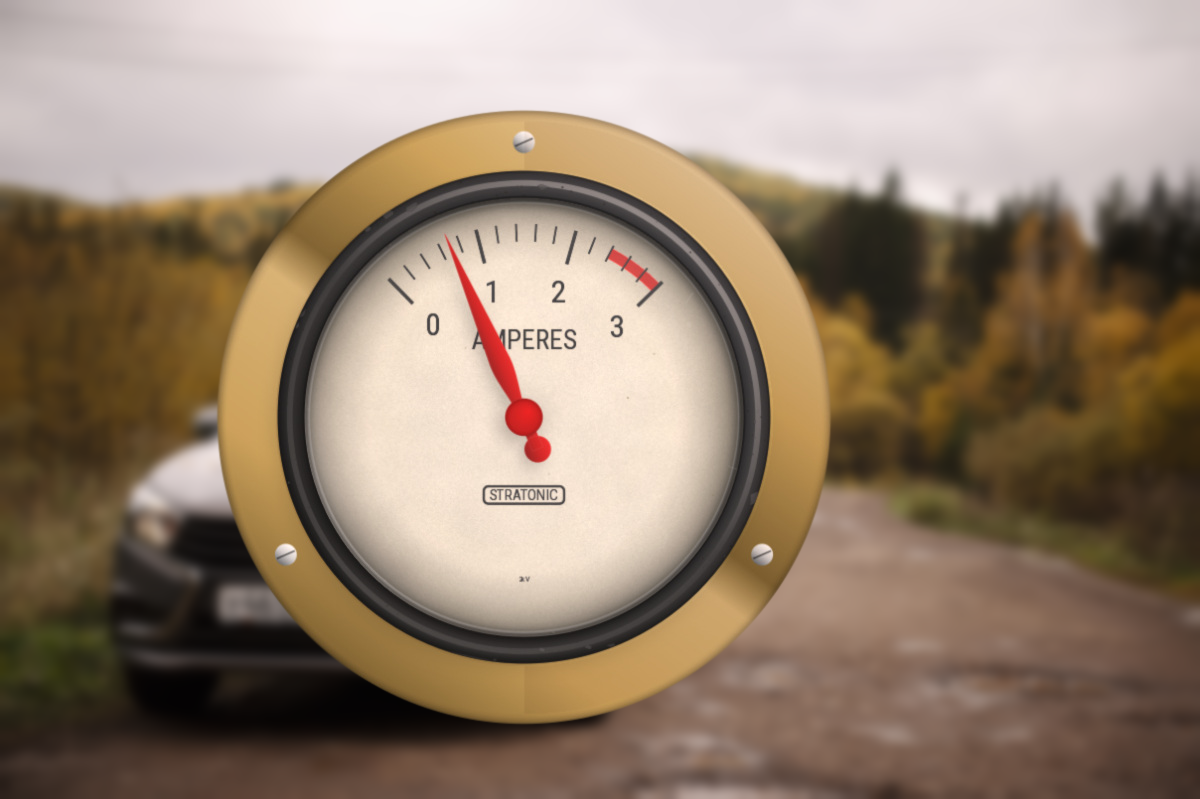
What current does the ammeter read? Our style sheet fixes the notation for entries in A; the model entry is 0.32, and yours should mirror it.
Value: 0.7
